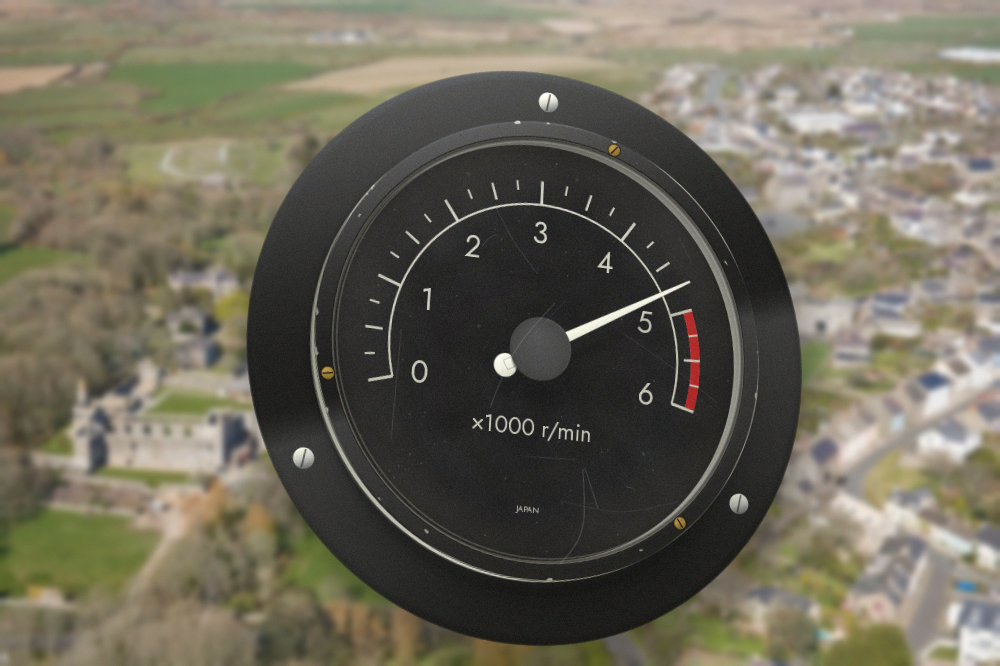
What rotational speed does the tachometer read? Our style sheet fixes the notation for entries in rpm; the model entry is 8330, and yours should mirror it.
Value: 4750
